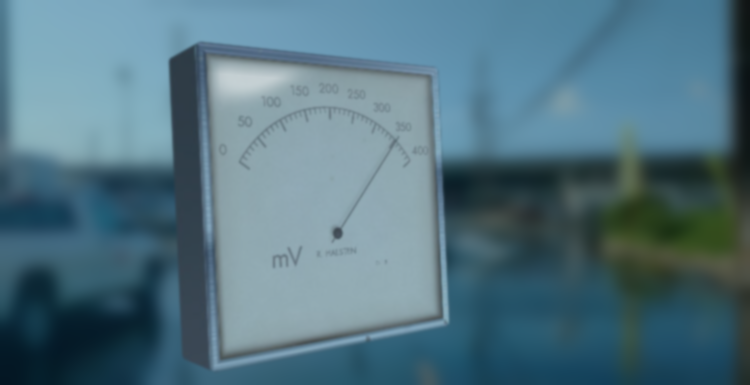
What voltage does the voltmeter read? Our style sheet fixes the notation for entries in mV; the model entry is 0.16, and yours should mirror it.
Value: 350
